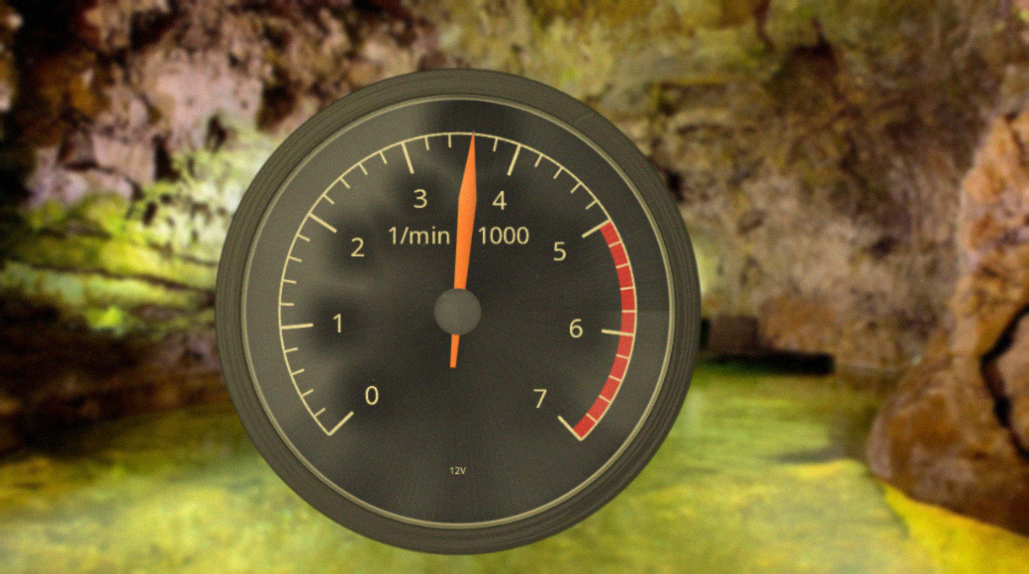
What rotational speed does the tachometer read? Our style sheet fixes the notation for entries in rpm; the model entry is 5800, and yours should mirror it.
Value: 3600
